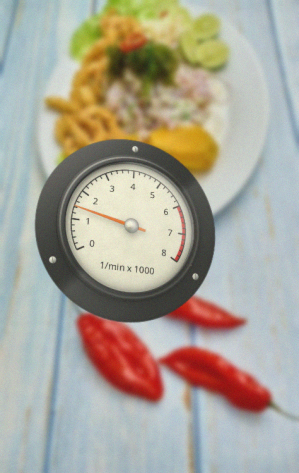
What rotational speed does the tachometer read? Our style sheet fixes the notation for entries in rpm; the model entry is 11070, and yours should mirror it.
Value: 1400
